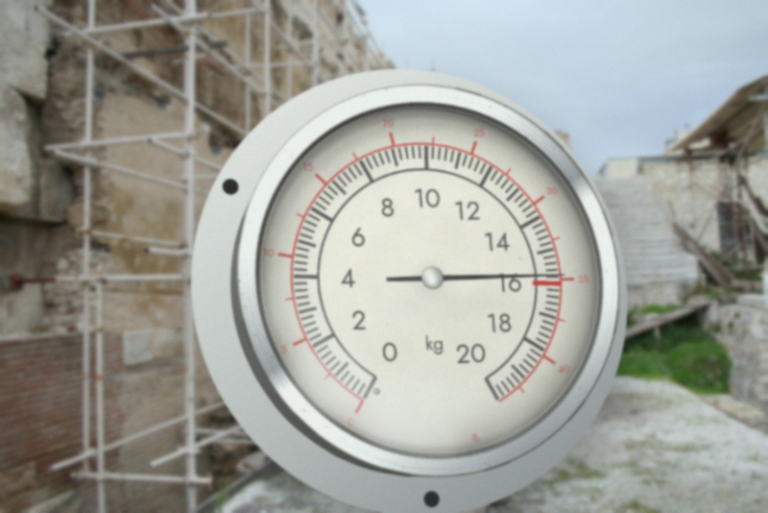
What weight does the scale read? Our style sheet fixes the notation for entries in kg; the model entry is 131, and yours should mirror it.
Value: 15.8
